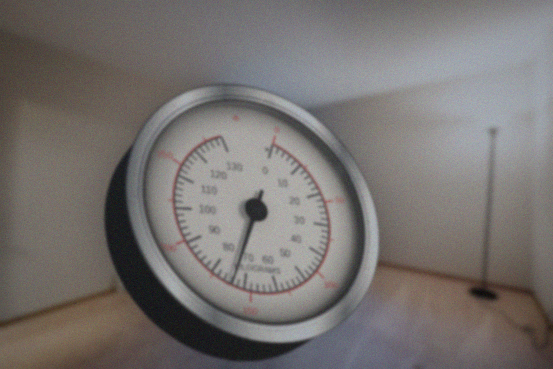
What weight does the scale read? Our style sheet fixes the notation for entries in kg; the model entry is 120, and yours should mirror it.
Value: 74
